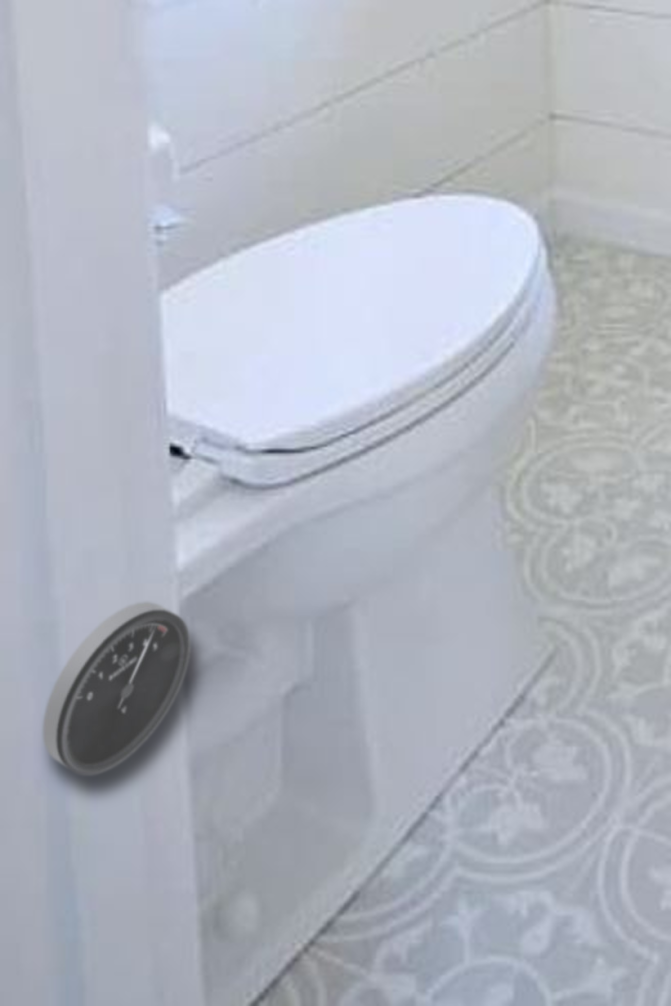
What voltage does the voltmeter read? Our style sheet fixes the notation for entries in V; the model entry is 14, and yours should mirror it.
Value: 4
